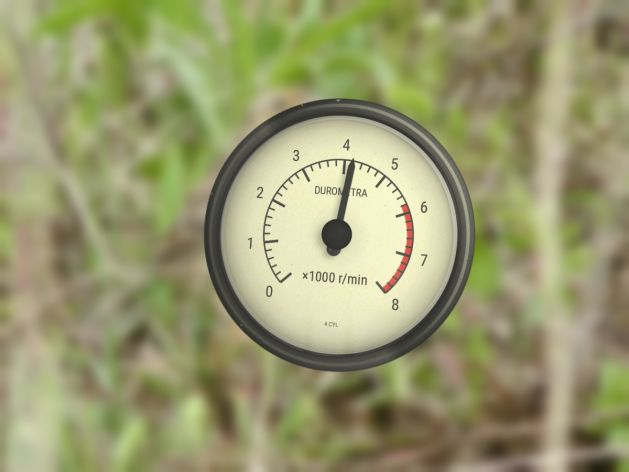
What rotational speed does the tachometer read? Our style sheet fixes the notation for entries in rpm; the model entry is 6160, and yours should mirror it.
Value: 4200
